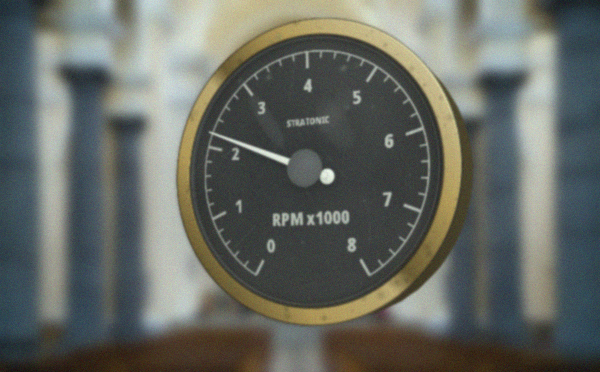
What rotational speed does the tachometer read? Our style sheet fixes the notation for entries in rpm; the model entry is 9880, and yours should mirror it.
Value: 2200
